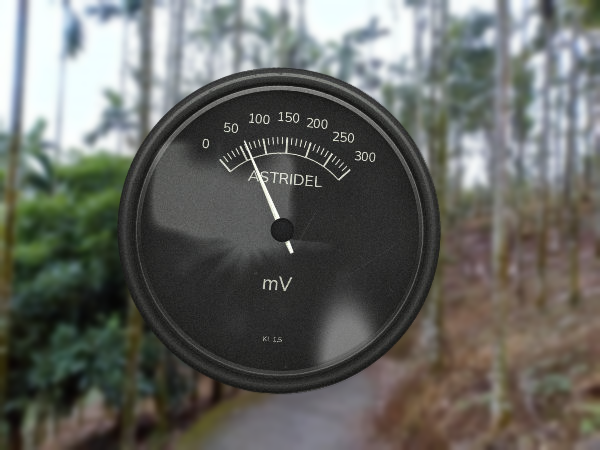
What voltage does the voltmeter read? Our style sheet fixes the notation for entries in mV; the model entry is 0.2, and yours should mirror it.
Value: 60
